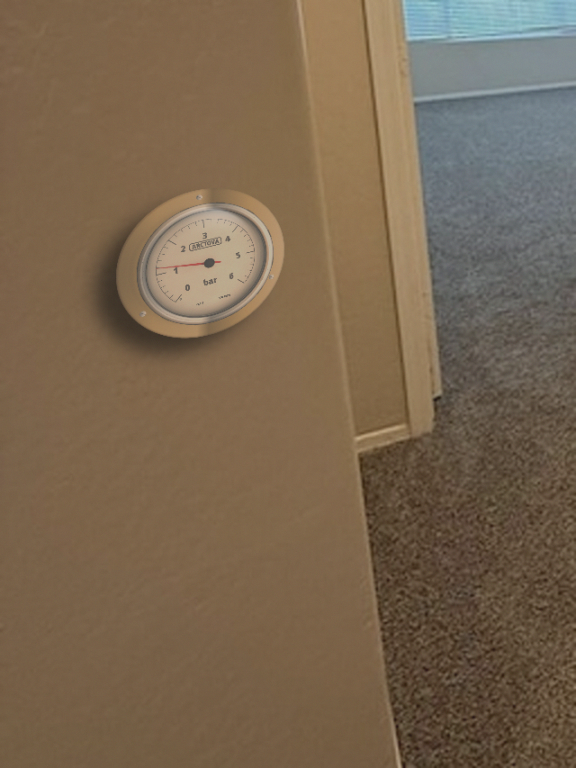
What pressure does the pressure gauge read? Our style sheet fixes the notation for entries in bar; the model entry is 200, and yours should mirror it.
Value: 1.2
